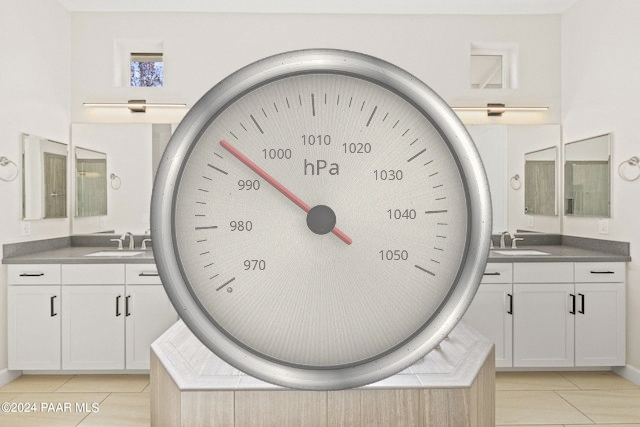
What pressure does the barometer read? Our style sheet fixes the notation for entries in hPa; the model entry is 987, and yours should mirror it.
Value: 994
